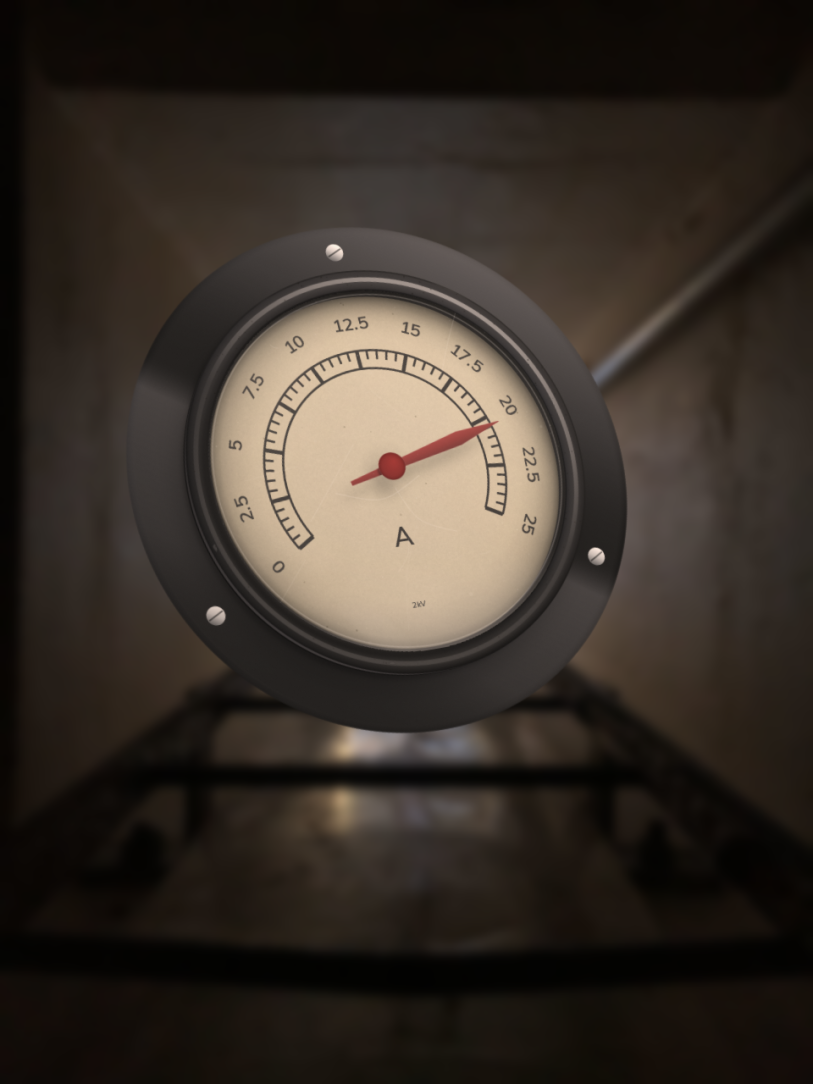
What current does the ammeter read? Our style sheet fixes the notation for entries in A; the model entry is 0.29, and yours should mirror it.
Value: 20.5
